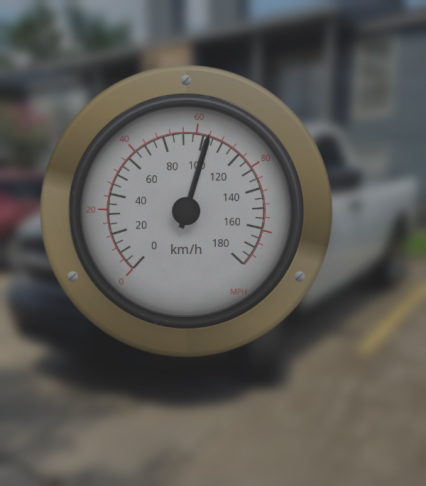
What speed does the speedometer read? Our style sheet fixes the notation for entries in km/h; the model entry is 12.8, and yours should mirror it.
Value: 102.5
